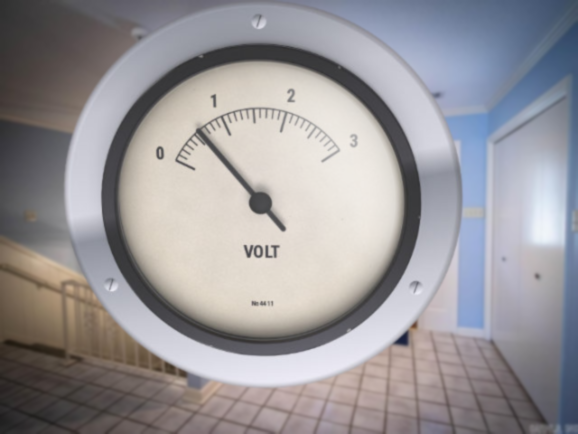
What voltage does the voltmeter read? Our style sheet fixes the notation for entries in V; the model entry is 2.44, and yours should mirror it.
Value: 0.6
